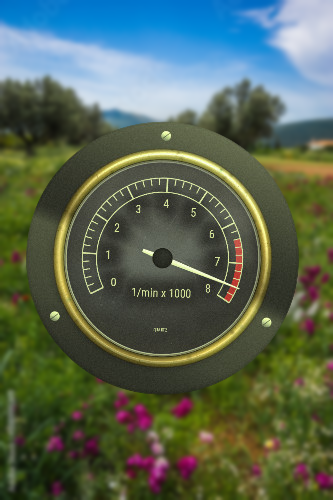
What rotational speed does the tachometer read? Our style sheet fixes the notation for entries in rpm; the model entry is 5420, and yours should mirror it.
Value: 7600
